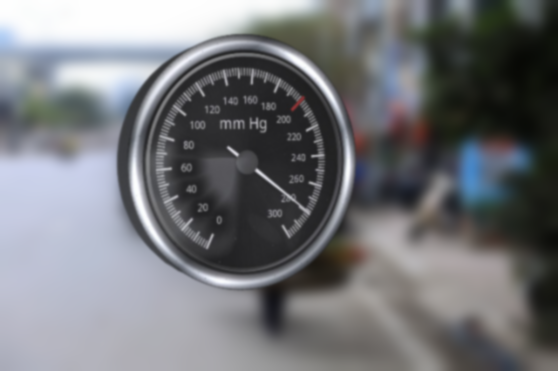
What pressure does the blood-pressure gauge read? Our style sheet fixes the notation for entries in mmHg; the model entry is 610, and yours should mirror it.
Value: 280
